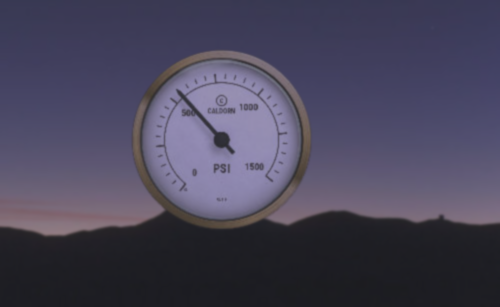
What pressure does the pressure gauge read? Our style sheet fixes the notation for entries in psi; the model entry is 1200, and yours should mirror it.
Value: 550
